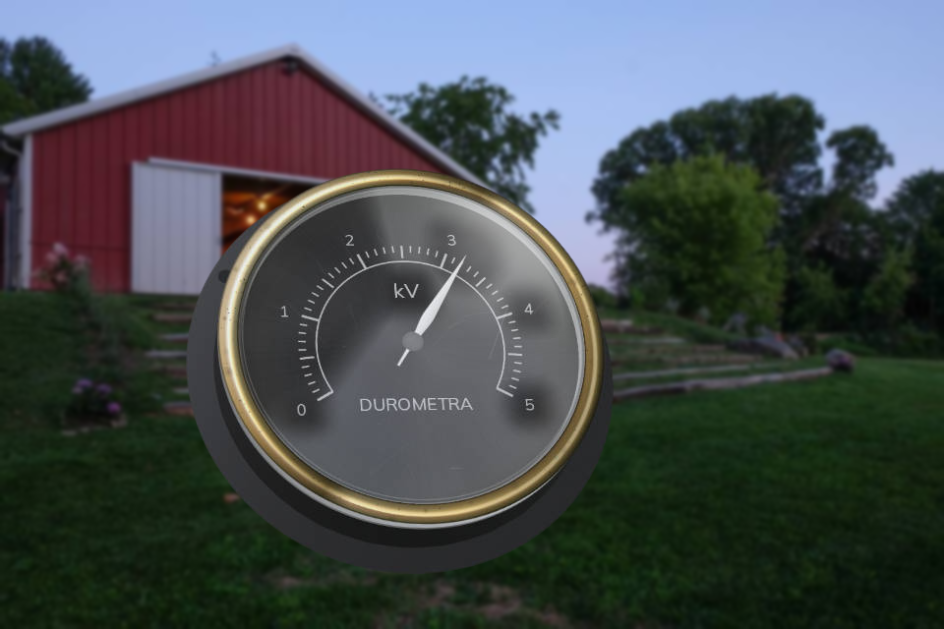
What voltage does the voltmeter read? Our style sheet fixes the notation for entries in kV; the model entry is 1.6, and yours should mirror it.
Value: 3.2
